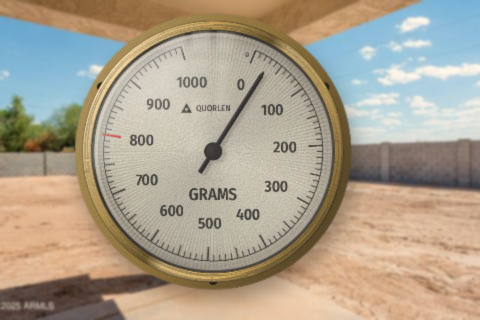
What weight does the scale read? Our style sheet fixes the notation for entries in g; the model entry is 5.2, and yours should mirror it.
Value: 30
